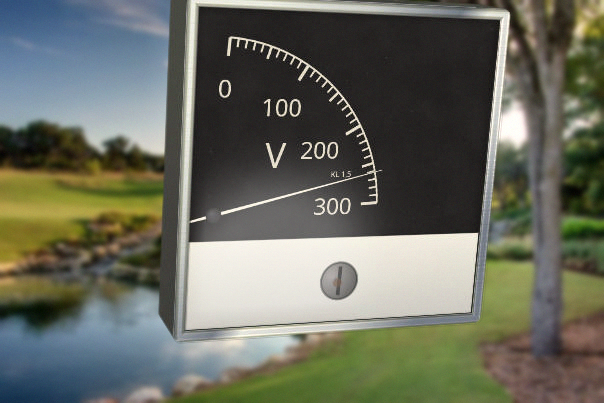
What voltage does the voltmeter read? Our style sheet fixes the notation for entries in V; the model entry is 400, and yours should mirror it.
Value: 260
